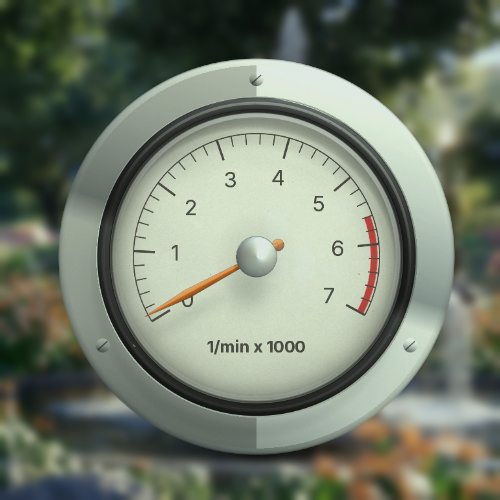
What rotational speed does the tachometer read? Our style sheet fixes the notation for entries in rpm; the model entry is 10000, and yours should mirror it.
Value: 100
